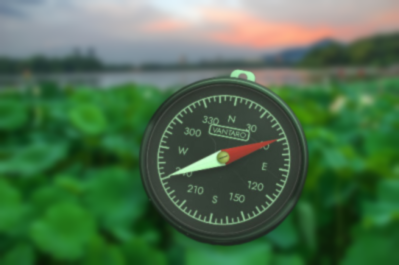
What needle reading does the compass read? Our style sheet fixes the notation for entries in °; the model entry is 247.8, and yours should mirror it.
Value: 60
